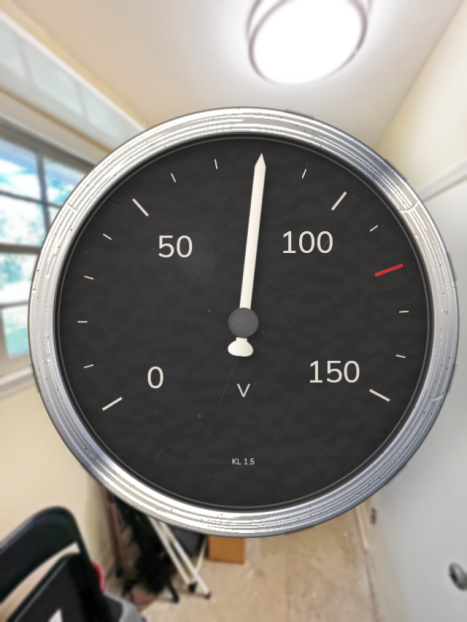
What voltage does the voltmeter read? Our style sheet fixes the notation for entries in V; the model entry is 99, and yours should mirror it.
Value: 80
